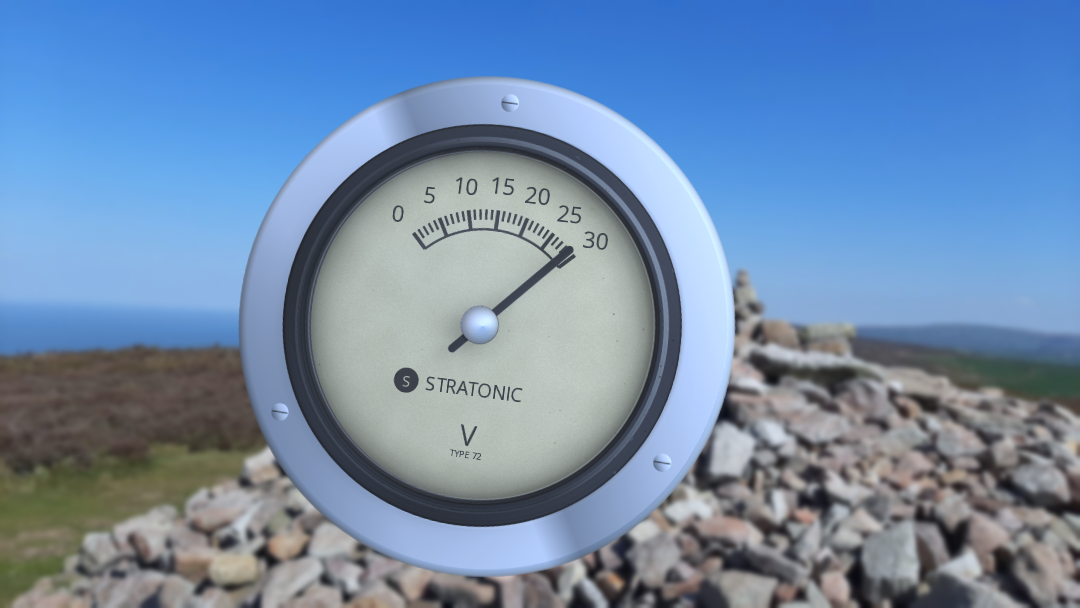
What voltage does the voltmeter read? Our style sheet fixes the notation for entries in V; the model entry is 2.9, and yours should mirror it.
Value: 29
